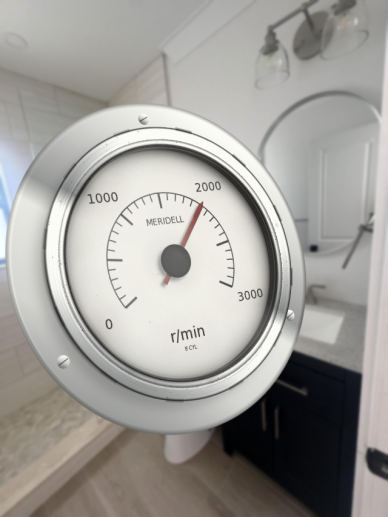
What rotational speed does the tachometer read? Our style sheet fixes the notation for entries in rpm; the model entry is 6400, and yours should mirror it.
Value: 2000
